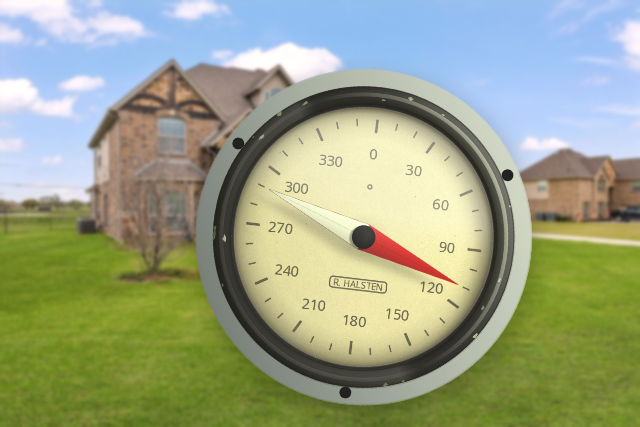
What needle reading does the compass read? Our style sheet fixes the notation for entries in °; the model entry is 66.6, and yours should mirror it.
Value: 110
